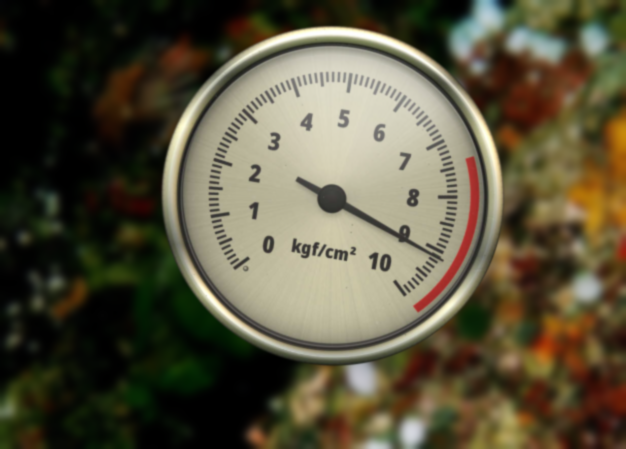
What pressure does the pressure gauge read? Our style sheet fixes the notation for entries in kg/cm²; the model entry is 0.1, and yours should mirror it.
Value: 9.1
